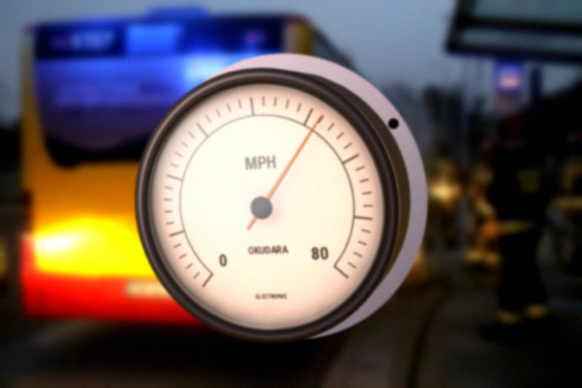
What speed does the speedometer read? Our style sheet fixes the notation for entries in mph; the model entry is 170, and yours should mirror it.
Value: 52
